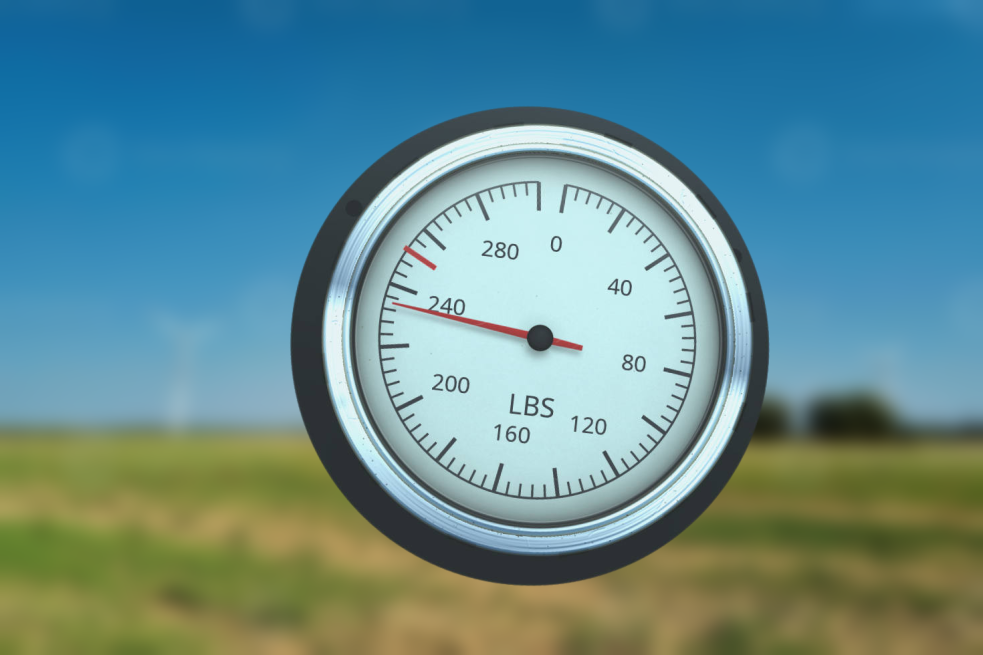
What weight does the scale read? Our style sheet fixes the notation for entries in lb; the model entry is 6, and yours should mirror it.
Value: 234
